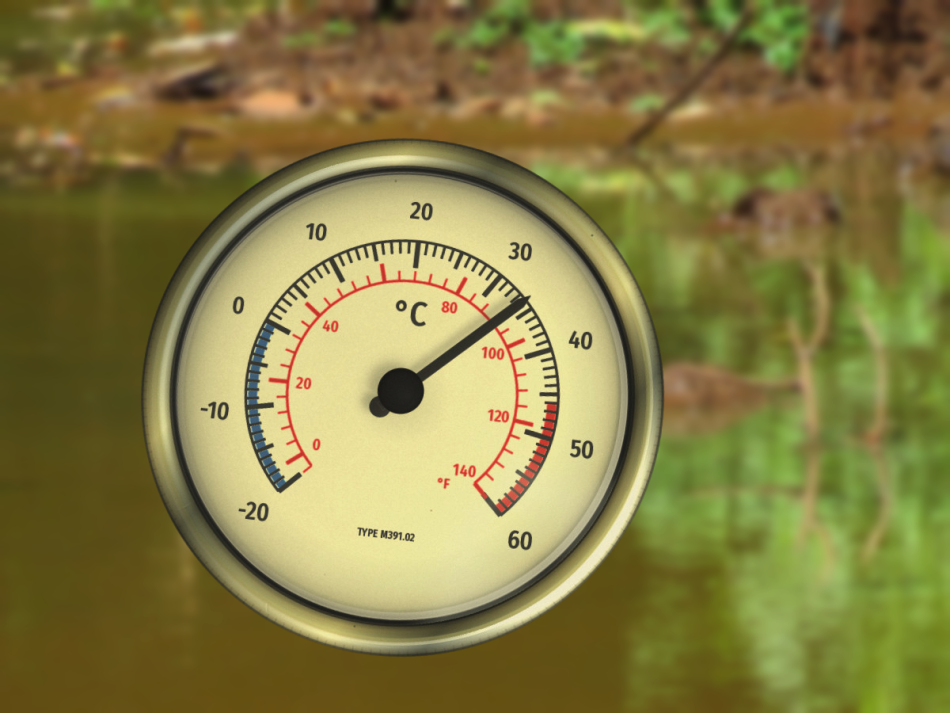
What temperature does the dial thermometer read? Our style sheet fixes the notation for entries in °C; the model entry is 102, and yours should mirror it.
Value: 34
